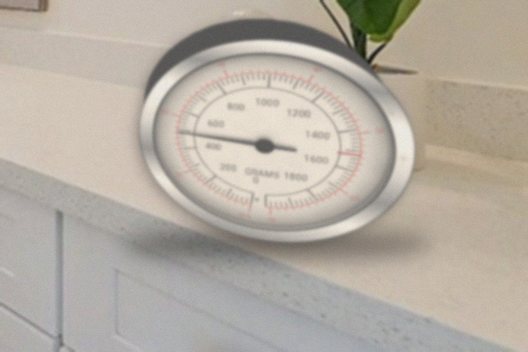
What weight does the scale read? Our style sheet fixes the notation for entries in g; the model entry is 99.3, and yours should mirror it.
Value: 500
